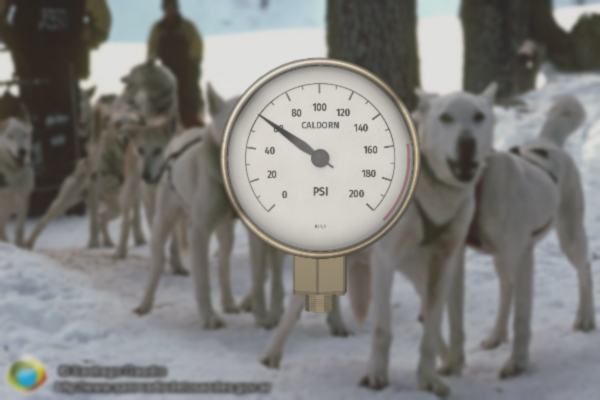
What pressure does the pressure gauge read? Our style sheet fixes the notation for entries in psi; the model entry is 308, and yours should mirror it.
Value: 60
